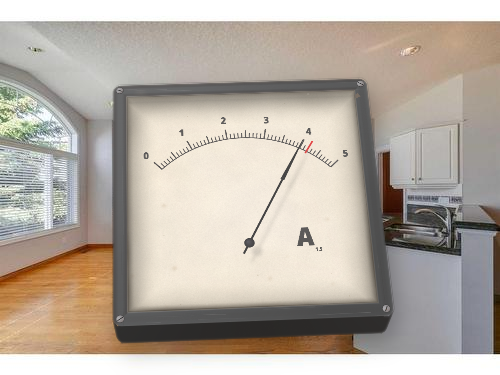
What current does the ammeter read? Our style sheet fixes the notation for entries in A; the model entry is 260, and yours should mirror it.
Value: 4
